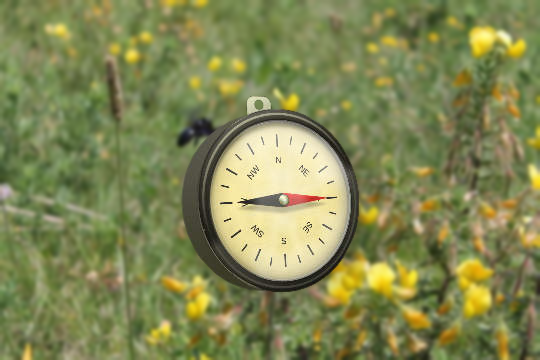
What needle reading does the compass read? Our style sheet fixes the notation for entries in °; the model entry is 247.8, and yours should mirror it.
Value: 90
